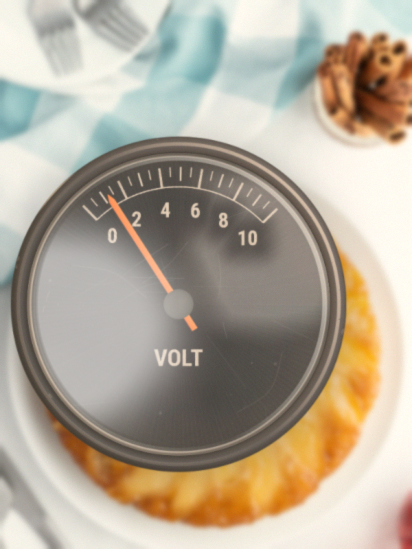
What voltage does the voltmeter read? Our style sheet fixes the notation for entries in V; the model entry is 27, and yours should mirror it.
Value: 1.25
